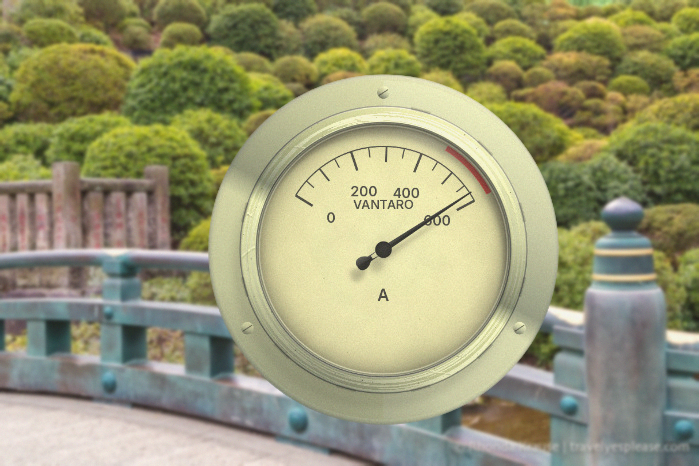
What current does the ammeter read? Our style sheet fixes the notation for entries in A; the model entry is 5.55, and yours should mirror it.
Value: 575
